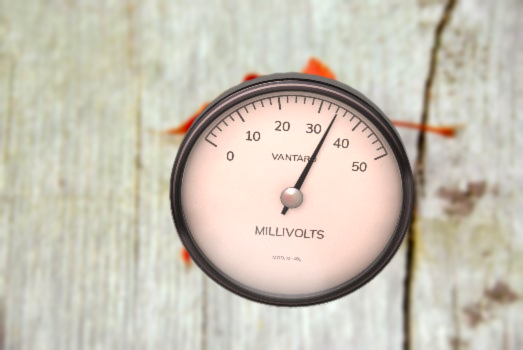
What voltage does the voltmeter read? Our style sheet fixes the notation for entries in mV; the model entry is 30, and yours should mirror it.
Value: 34
